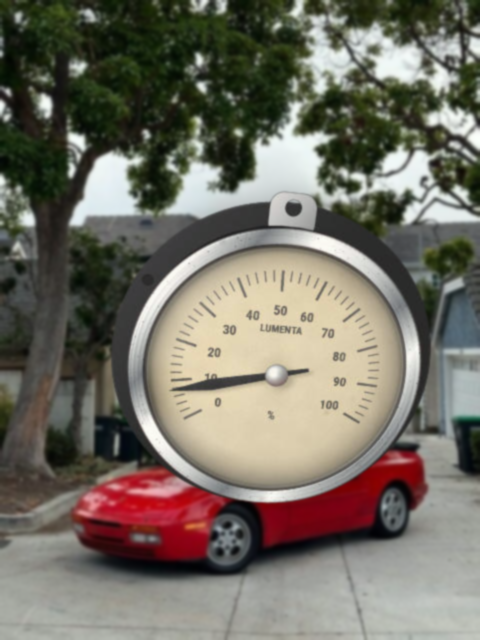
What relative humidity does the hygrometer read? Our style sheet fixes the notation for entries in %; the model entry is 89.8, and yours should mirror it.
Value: 8
